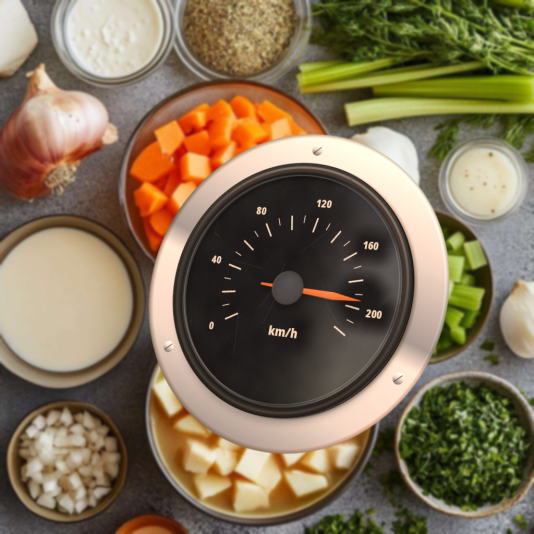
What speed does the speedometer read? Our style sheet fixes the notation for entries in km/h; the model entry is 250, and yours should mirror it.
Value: 195
